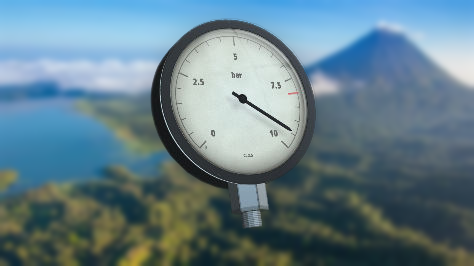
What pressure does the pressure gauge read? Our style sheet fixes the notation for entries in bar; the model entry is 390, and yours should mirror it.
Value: 9.5
